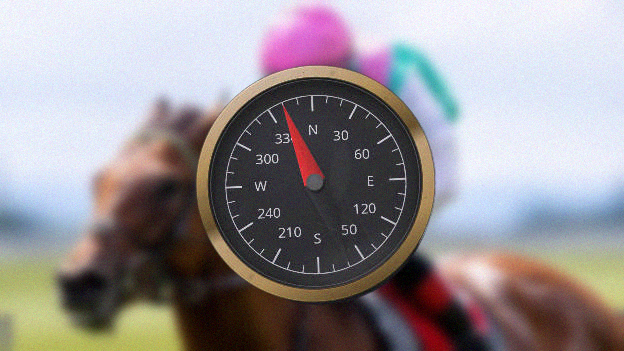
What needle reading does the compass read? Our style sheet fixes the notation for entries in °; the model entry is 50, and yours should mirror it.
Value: 340
